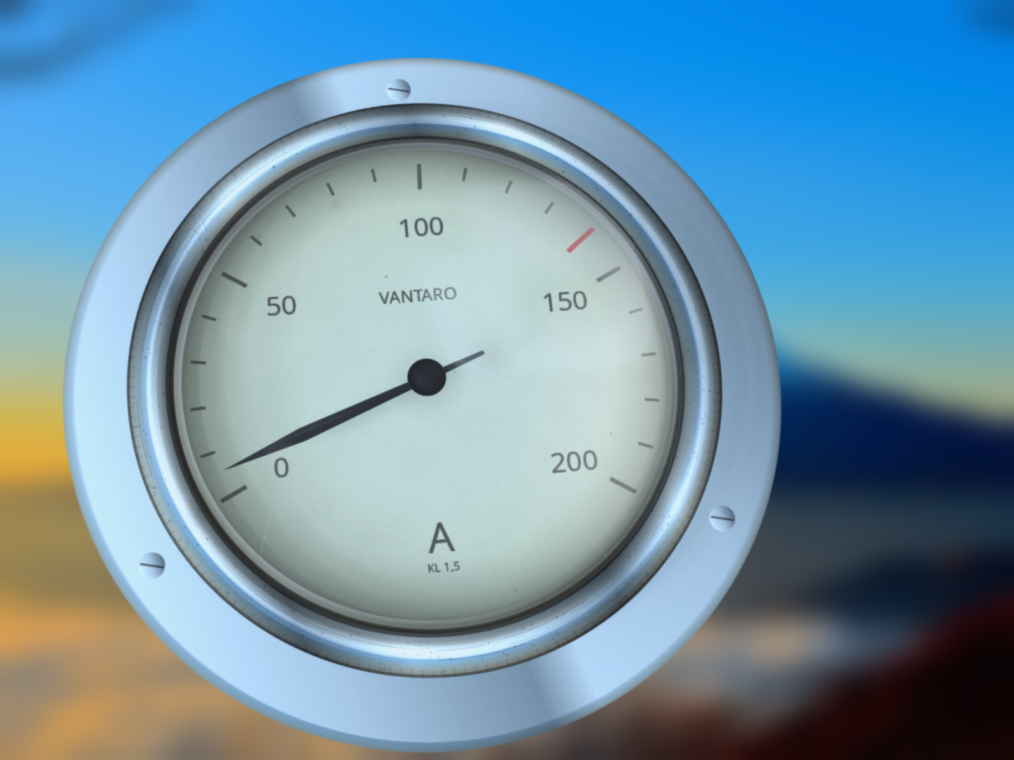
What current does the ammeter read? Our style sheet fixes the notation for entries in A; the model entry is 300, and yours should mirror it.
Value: 5
